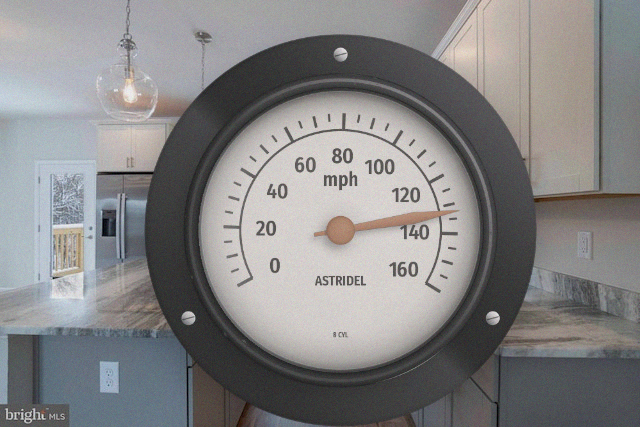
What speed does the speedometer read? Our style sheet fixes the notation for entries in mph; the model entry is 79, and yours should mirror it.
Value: 132.5
